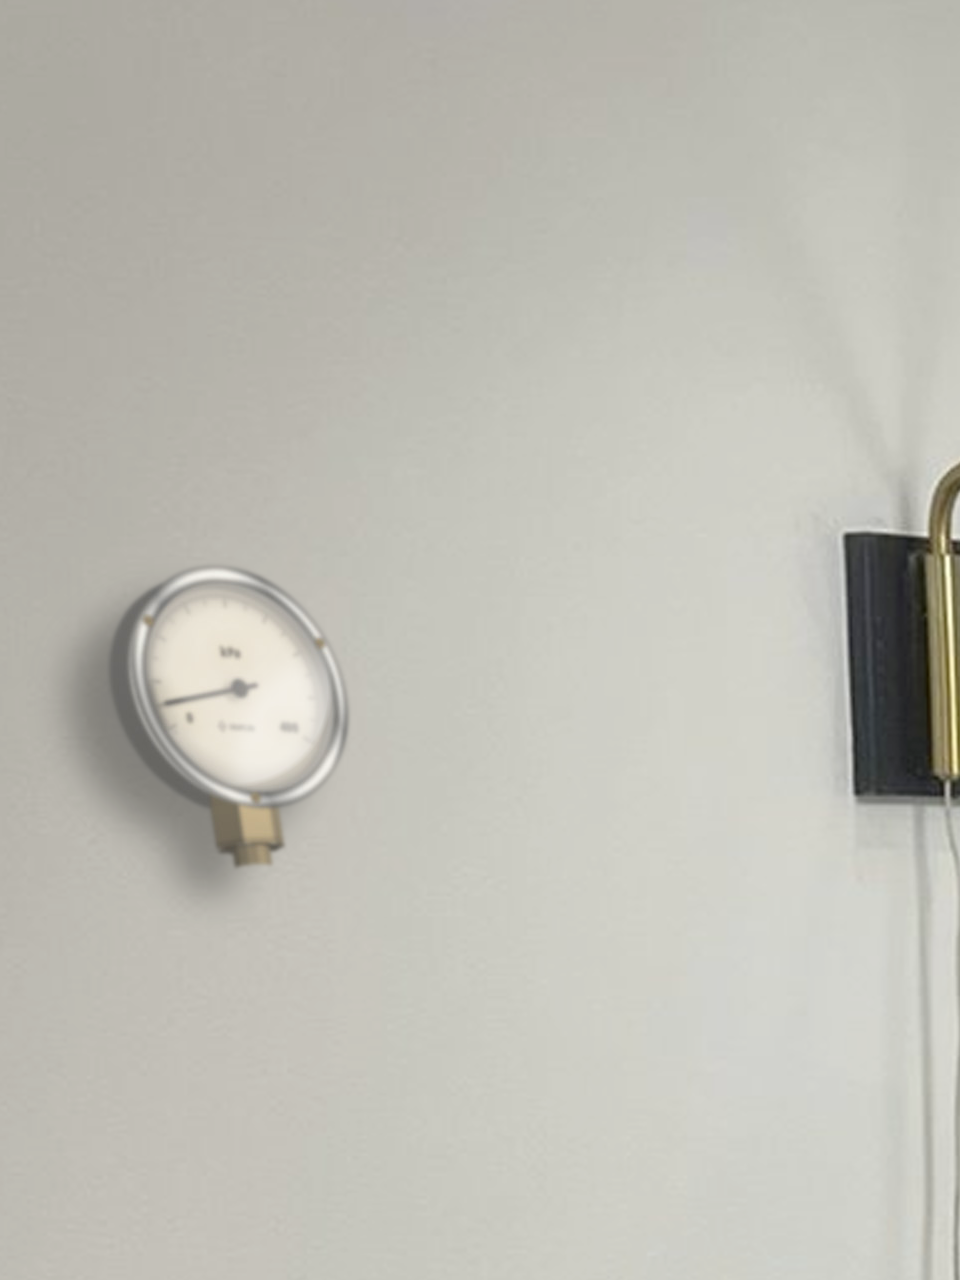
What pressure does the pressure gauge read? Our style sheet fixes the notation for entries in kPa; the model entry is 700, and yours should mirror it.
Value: 25
